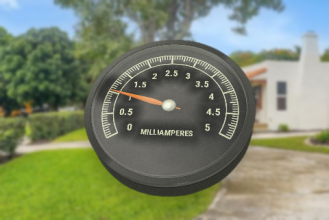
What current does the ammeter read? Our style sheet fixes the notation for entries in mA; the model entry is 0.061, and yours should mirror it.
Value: 1
